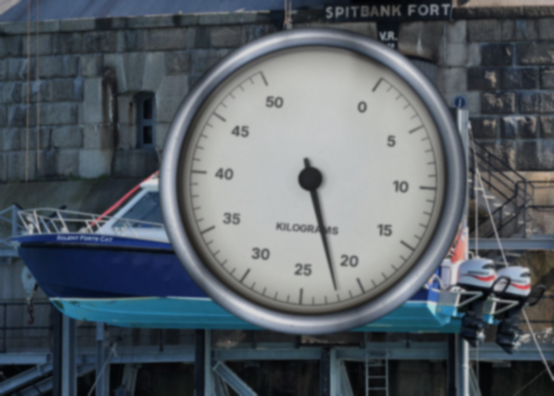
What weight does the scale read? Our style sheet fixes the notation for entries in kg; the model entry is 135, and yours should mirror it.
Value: 22
